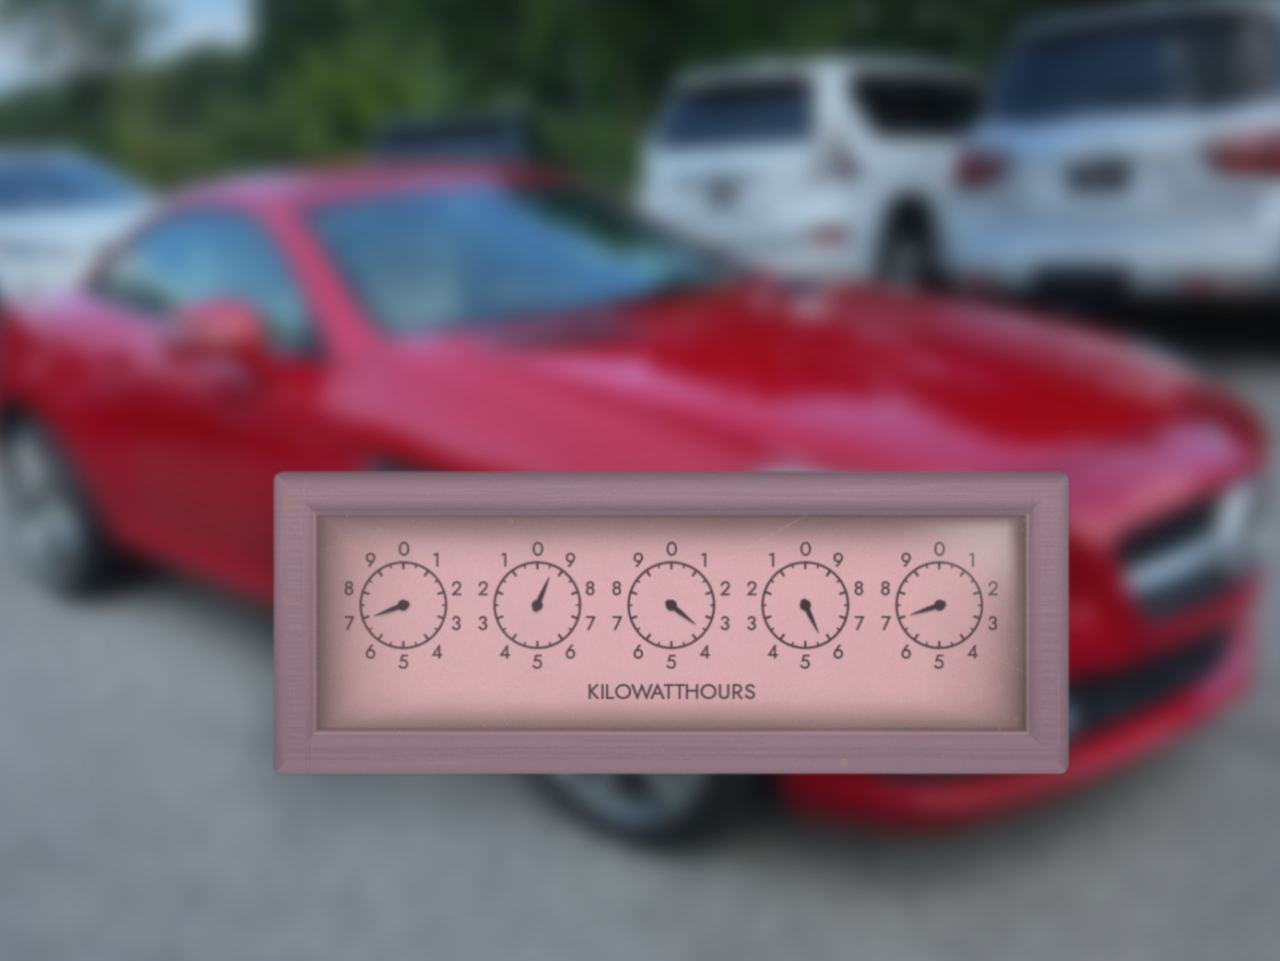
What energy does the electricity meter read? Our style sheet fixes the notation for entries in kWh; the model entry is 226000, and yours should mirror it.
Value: 69357
